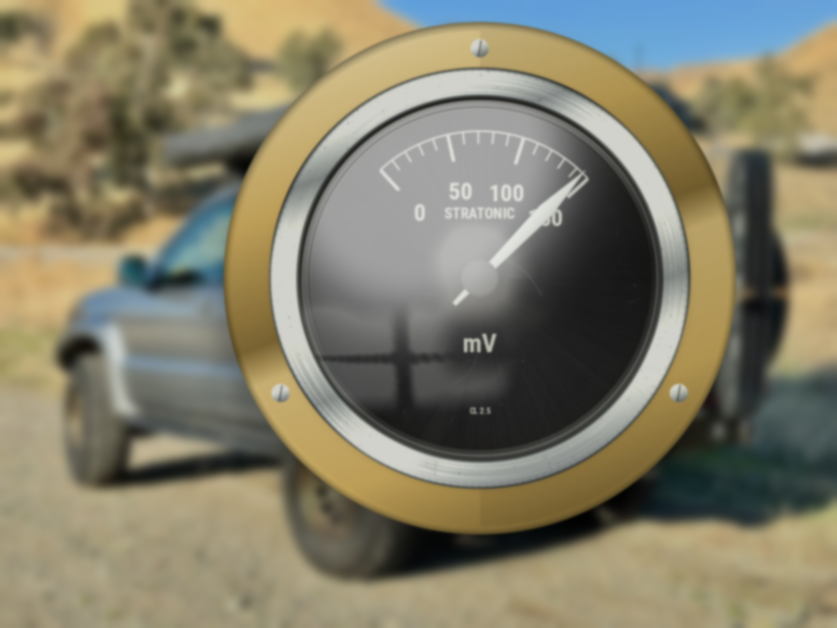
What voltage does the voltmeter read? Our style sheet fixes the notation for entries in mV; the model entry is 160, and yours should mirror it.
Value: 145
